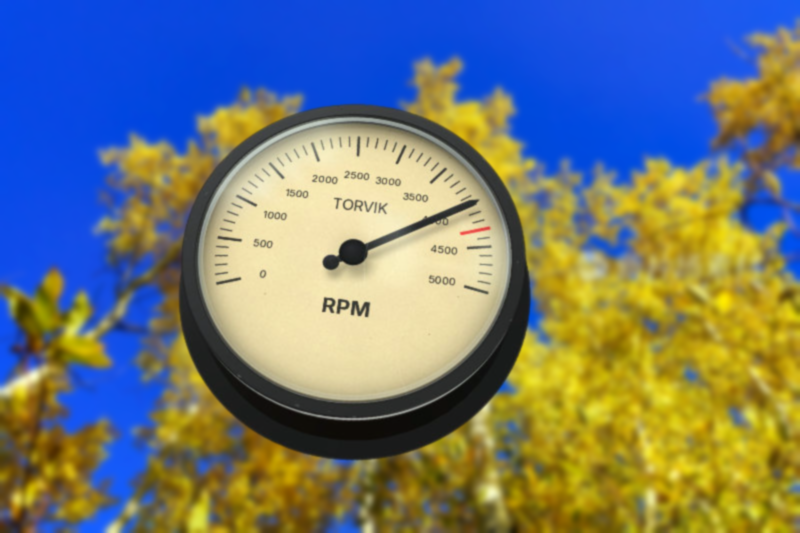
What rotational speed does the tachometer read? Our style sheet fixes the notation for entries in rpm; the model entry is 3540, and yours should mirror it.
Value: 4000
